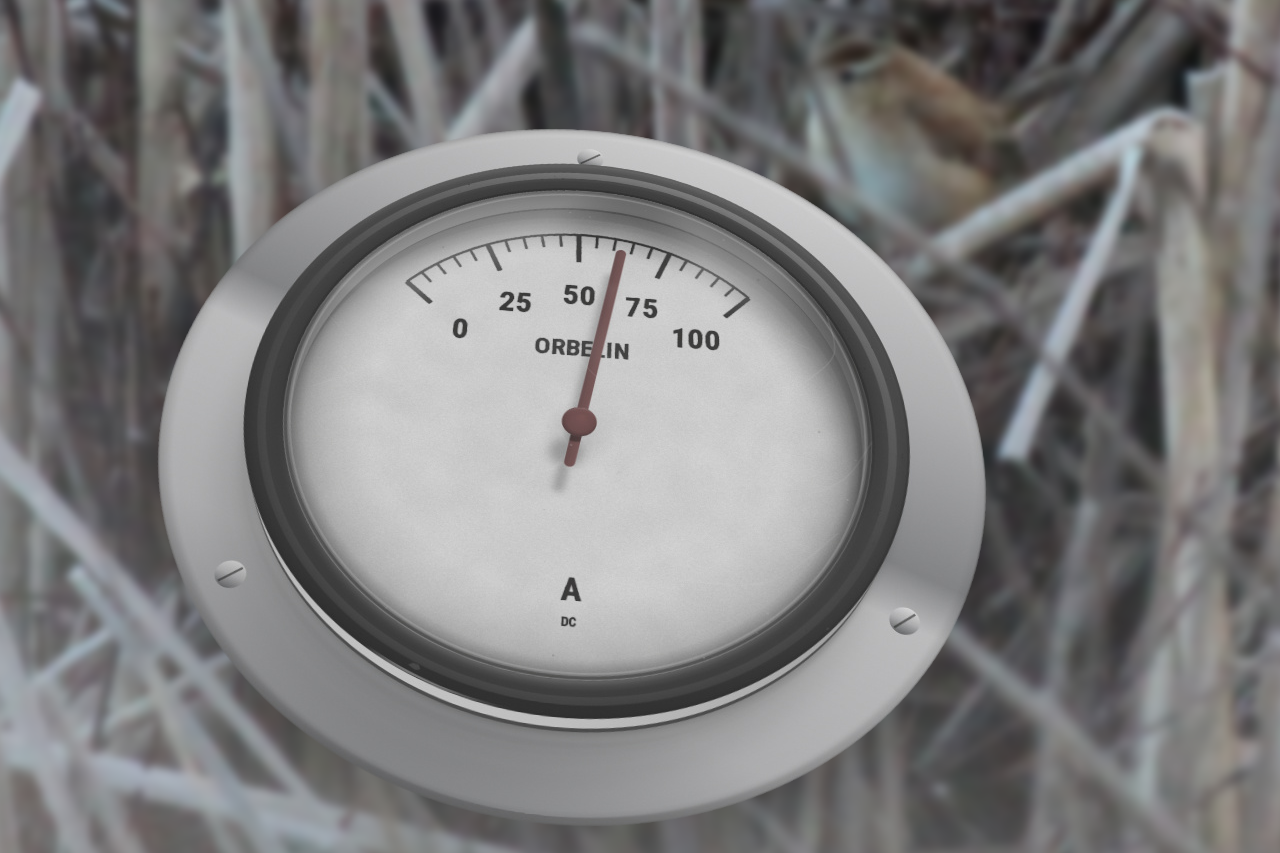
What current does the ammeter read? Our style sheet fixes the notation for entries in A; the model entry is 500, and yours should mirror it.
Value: 62.5
